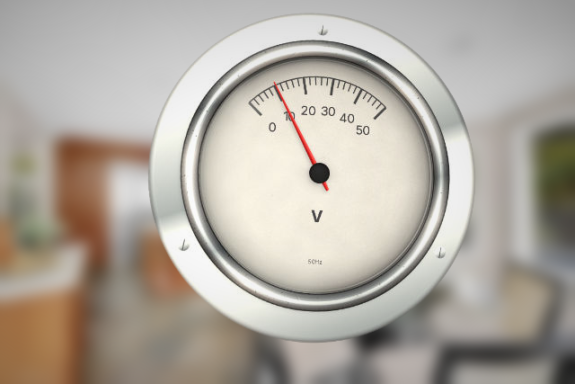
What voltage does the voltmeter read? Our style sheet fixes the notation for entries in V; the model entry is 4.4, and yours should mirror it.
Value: 10
